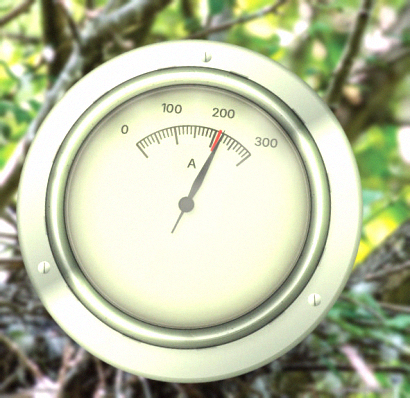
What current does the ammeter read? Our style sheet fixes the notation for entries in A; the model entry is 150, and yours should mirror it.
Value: 220
